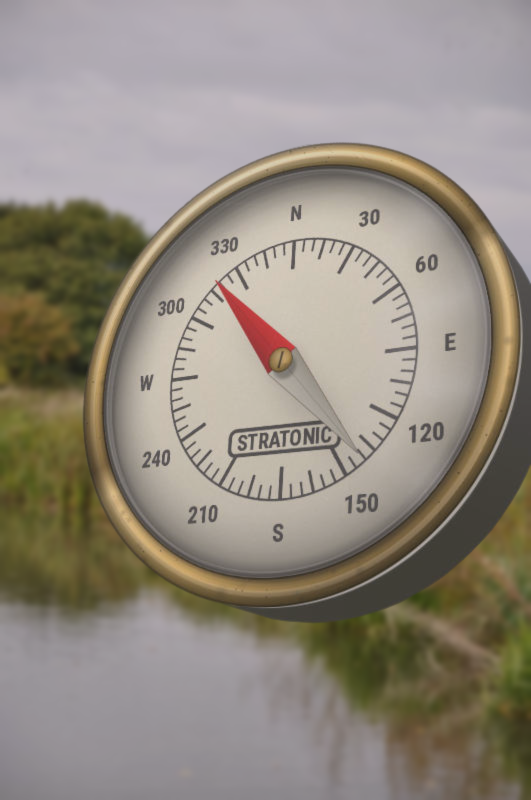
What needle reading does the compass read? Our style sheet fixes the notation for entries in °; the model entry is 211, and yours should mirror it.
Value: 320
